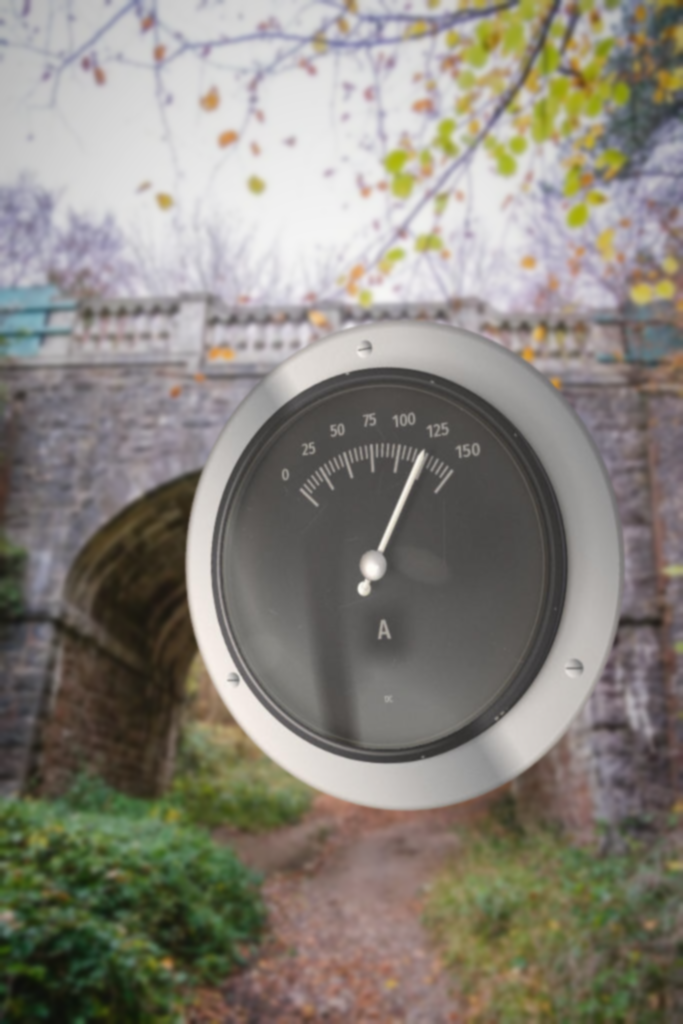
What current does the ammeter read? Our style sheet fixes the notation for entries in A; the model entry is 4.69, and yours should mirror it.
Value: 125
